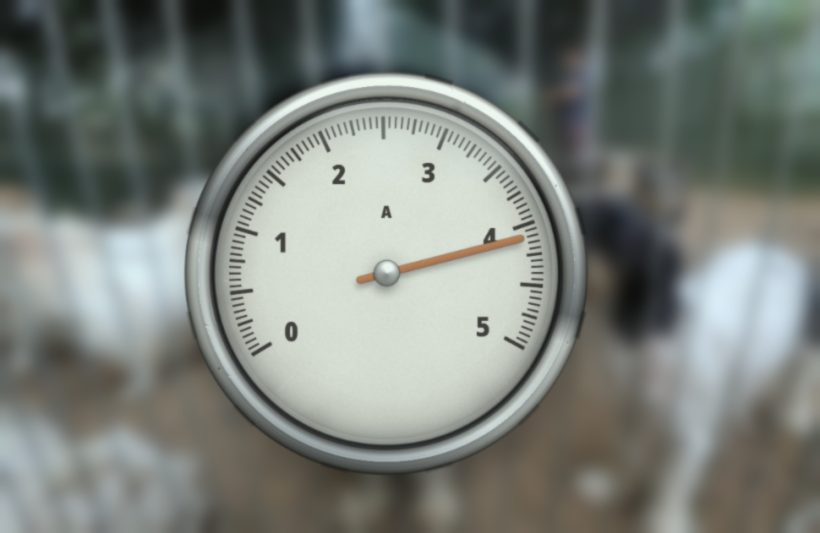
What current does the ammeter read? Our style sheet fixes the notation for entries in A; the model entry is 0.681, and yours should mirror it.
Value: 4.1
